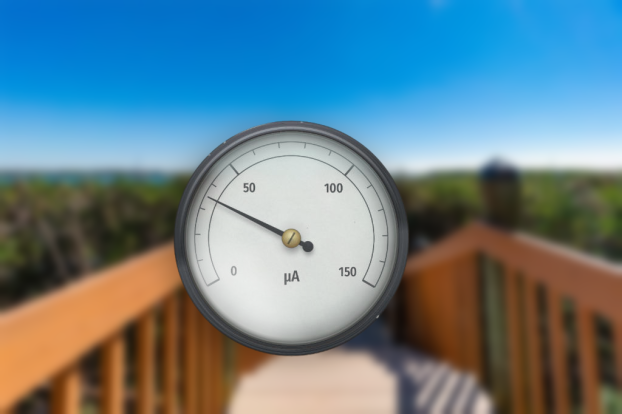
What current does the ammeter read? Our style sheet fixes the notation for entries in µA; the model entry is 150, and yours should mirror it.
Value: 35
